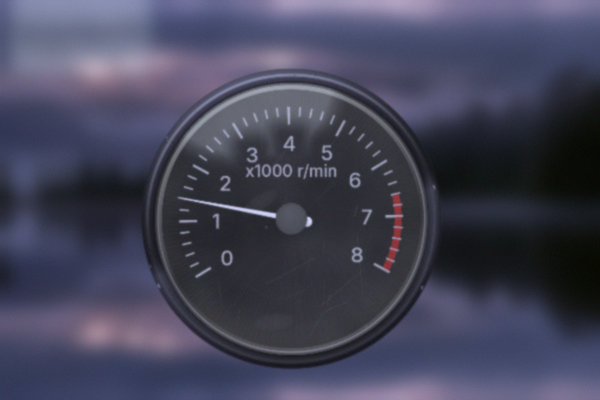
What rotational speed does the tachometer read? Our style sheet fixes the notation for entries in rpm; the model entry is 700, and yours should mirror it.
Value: 1400
